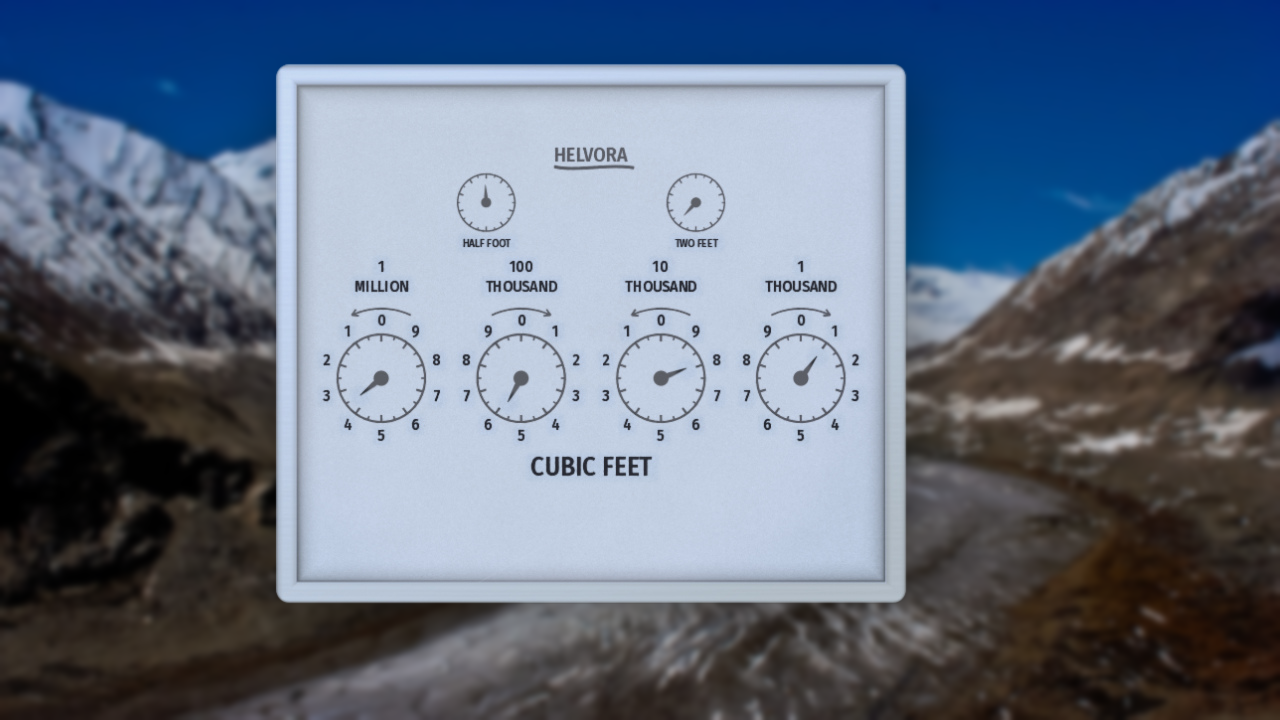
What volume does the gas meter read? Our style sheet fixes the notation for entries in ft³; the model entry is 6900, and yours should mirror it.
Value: 358100
